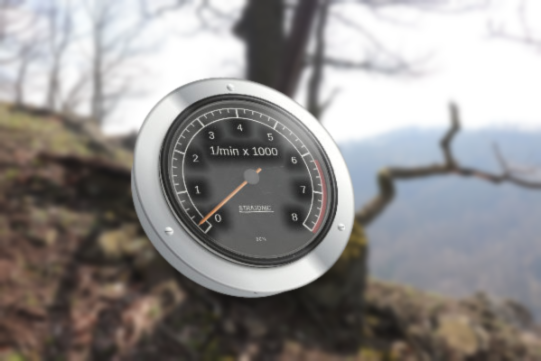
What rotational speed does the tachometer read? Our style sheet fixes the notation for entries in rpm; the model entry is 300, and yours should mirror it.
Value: 200
